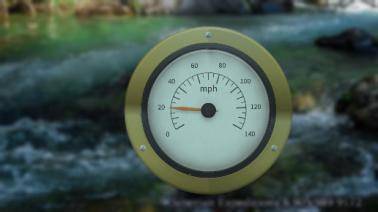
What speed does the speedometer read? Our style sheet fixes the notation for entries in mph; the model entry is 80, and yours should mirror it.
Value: 20
